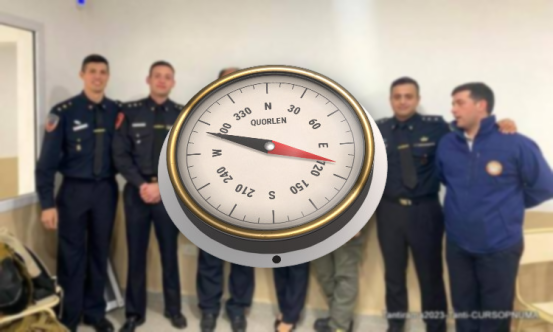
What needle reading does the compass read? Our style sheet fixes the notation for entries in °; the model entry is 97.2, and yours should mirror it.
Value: 110
